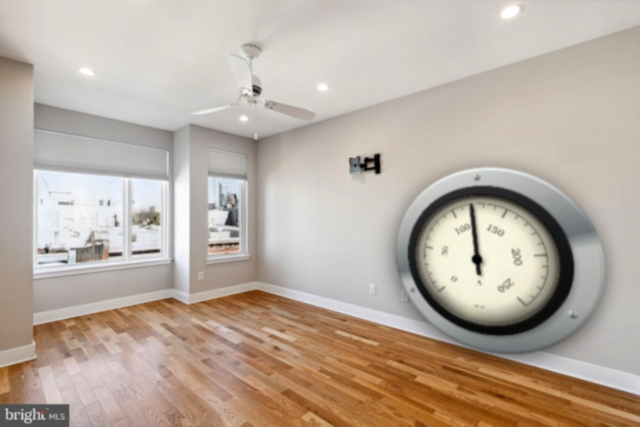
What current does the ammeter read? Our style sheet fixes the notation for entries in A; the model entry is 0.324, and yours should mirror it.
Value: 120
